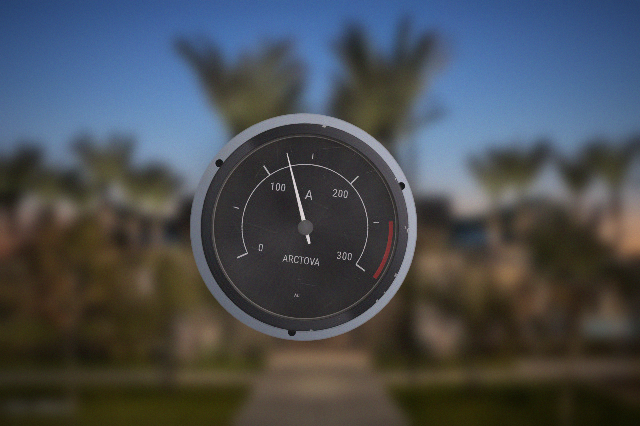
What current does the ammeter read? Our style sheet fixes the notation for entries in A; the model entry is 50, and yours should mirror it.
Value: 125
